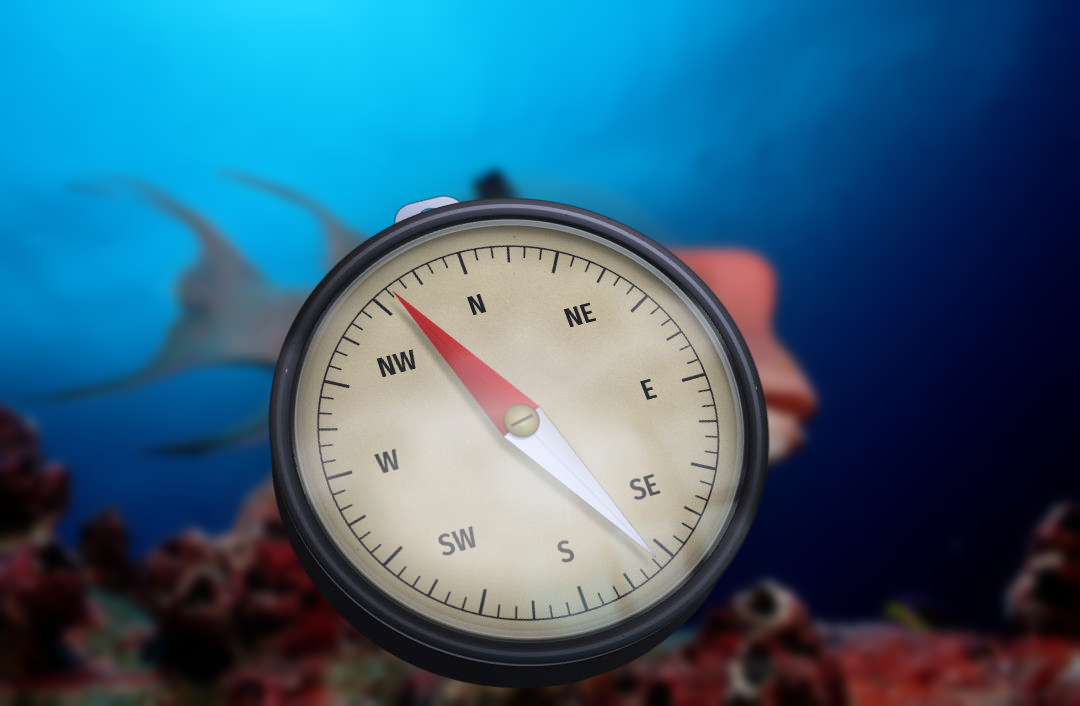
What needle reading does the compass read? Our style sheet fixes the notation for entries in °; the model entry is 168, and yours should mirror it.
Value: 335
